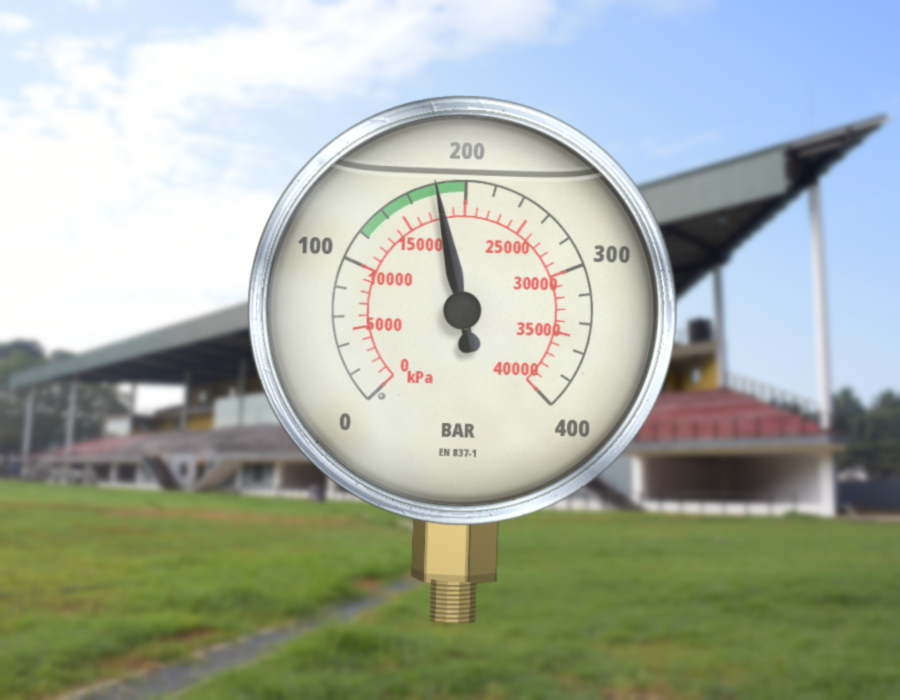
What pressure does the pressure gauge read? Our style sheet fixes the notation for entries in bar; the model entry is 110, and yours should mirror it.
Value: 180
